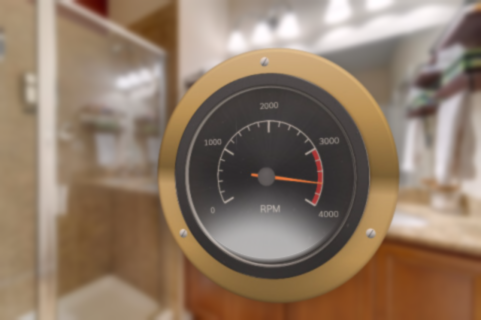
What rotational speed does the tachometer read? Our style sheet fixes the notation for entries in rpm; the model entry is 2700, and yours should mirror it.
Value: 3600
